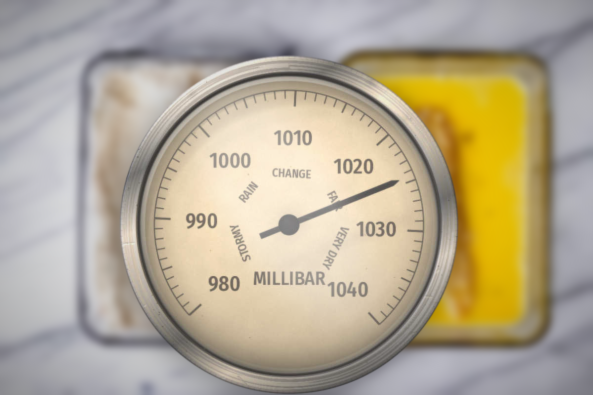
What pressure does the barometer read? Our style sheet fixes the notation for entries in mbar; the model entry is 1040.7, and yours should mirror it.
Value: 1024.5
